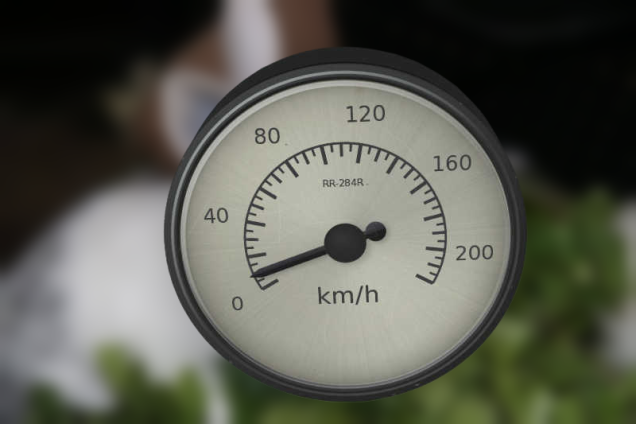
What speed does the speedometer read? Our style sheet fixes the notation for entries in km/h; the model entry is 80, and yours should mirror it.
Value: 10
